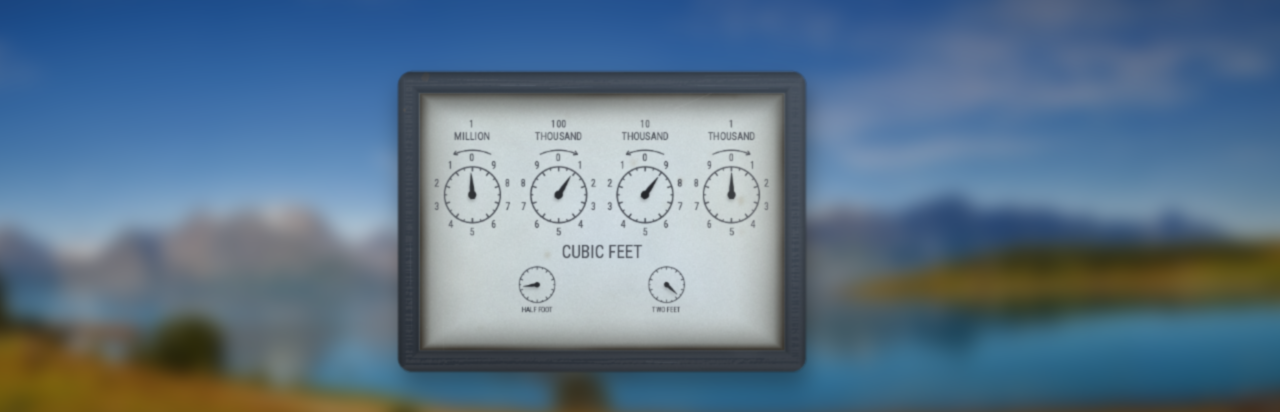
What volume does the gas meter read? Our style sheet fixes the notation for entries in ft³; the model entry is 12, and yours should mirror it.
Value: 9000
